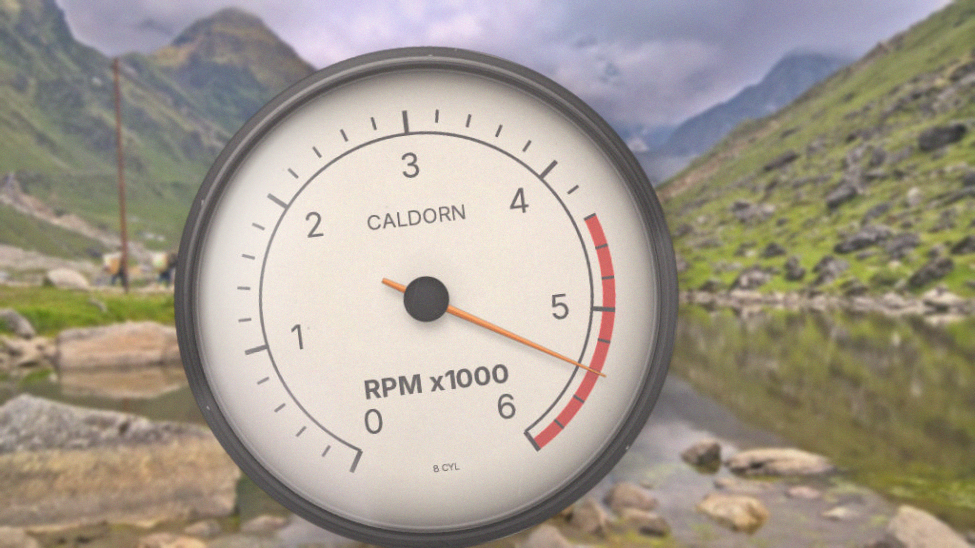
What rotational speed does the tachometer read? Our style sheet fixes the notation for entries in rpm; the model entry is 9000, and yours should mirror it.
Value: 5400
